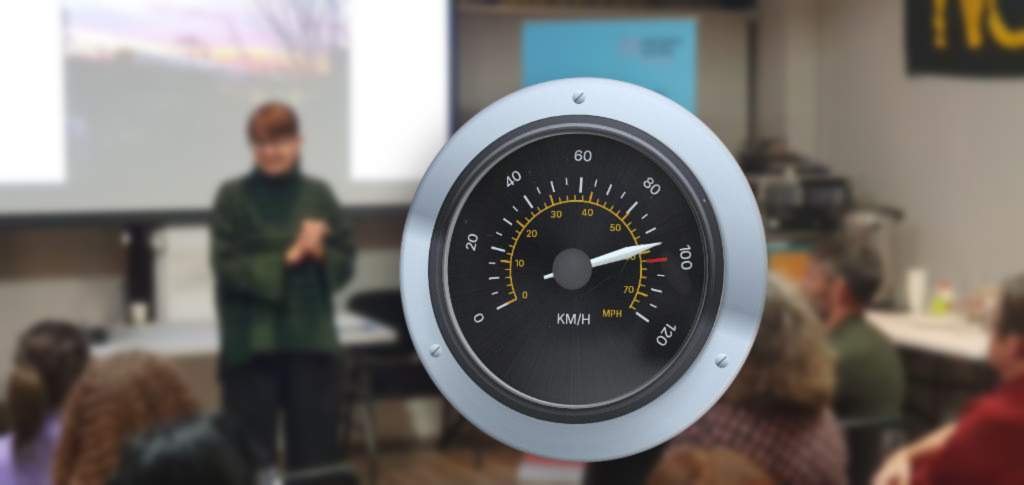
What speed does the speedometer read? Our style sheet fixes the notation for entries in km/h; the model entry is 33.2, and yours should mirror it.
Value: 95
